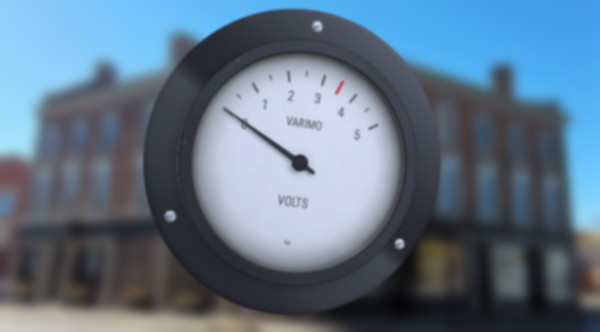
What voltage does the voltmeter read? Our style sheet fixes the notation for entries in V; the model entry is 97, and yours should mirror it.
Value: 0
